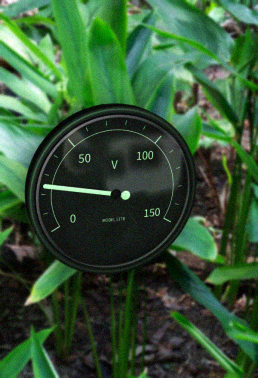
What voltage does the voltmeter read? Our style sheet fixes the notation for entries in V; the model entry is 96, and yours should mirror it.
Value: 25
